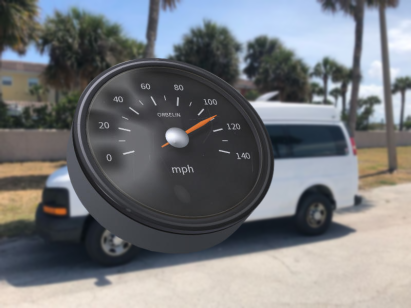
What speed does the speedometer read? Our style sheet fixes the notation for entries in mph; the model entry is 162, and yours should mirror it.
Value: 110
